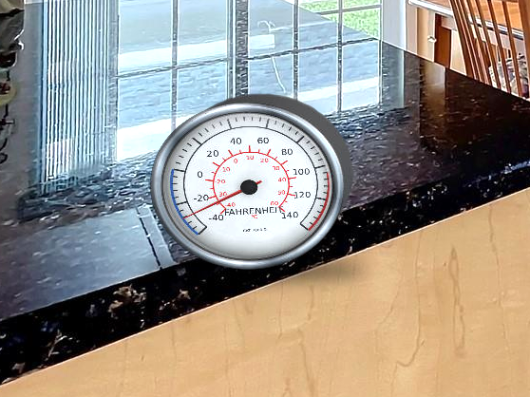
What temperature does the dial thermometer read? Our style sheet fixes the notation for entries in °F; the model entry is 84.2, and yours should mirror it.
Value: -28
